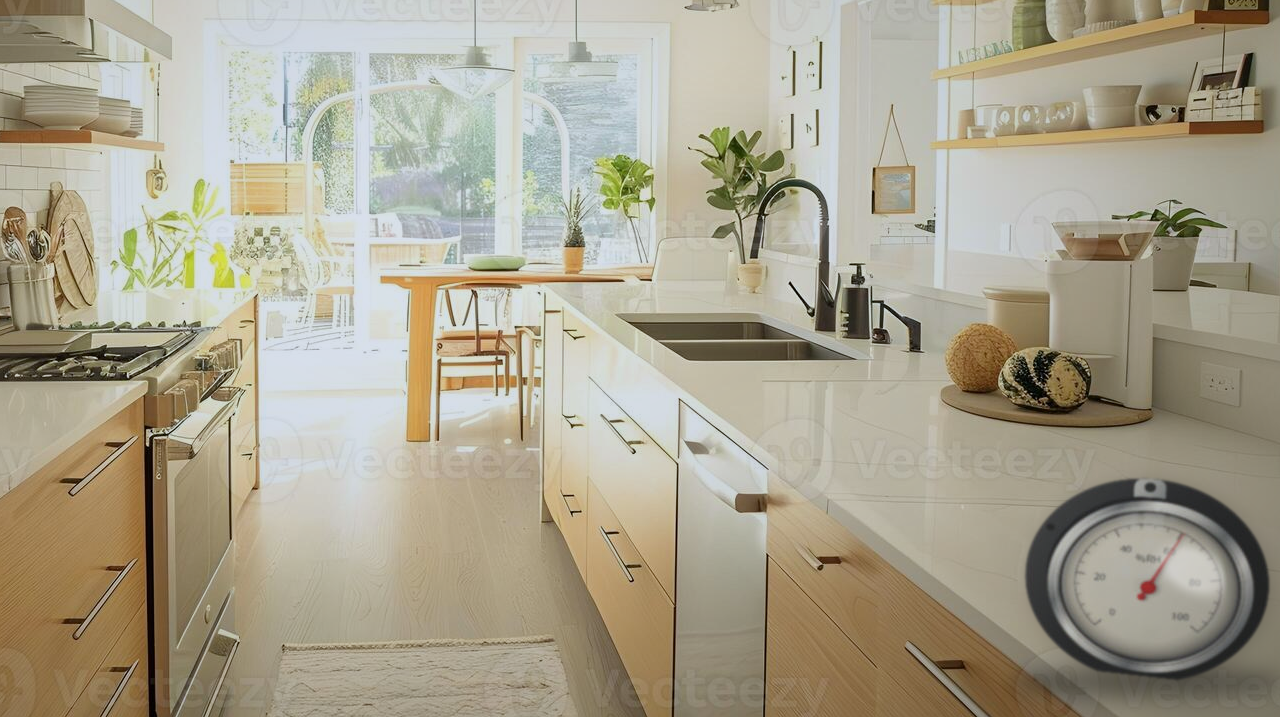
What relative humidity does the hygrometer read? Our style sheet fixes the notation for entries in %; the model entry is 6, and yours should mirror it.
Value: 60
